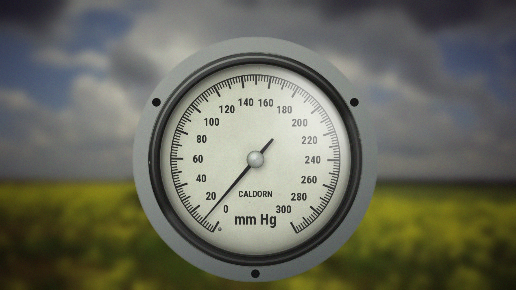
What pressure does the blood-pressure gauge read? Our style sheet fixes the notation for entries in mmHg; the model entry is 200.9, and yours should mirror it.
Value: 10
